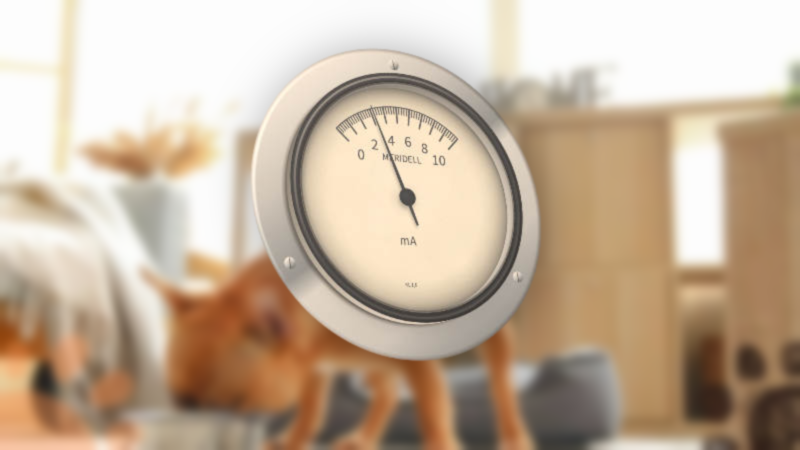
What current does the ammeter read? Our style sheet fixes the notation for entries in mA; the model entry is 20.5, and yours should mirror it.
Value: 3
